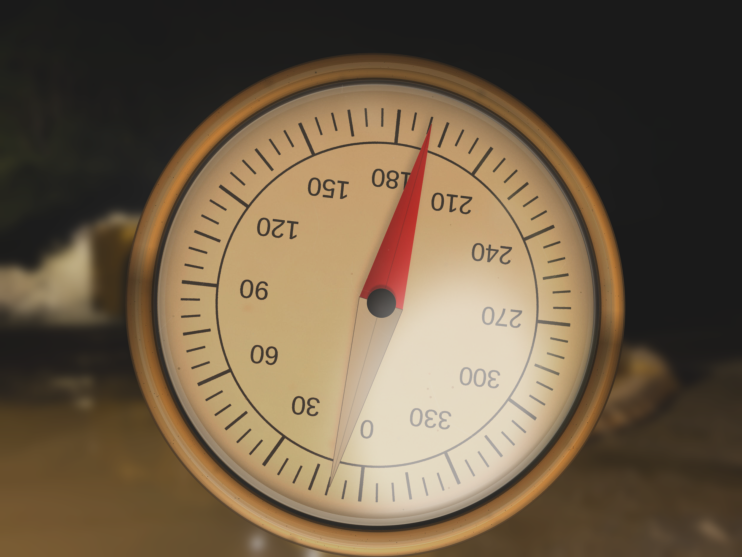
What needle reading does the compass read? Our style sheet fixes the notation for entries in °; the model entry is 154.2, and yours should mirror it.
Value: 190
